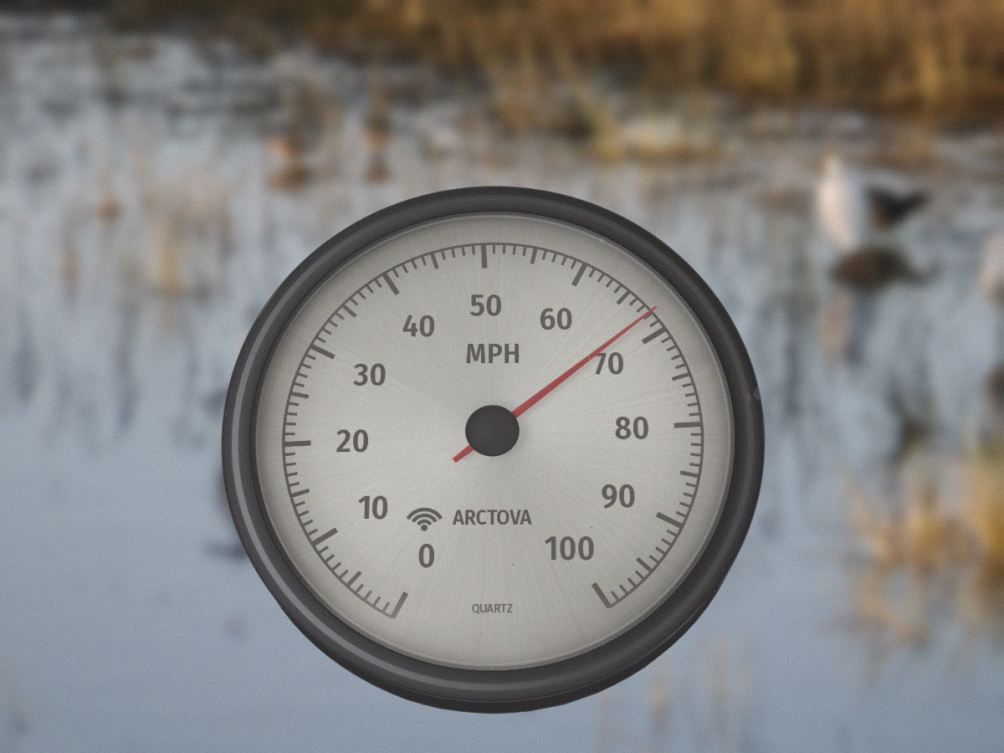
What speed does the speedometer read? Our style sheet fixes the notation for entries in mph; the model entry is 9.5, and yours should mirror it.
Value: 68
